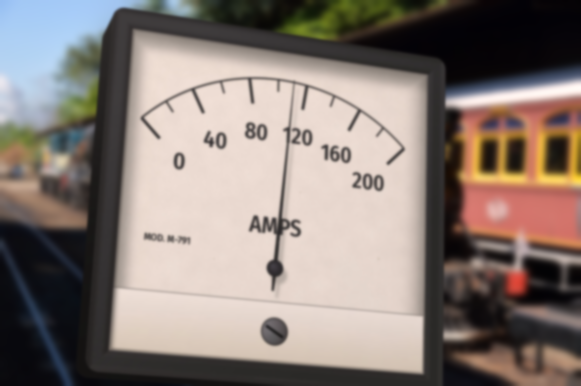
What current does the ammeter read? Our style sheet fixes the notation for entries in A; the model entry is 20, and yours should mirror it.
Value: 110
